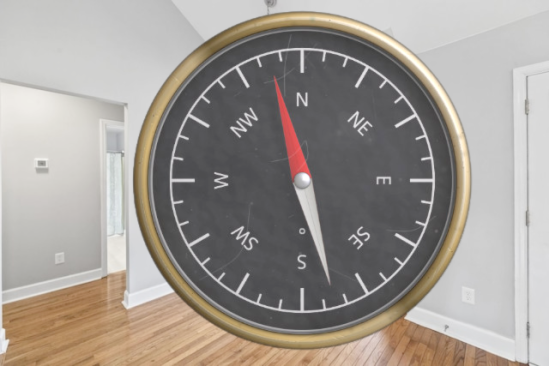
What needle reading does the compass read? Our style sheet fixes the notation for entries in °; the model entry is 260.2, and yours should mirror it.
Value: 345
